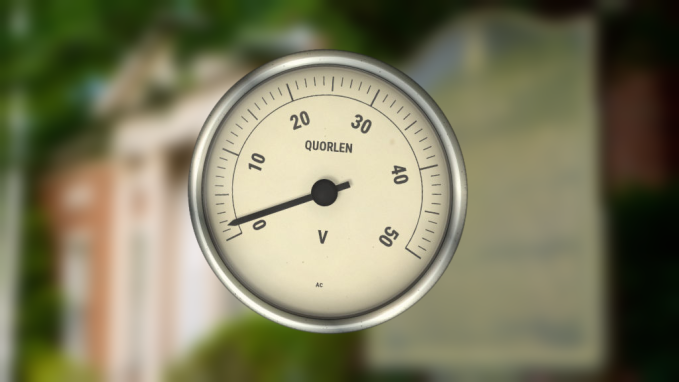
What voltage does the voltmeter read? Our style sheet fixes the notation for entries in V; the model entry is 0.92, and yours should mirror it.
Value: 1.5
